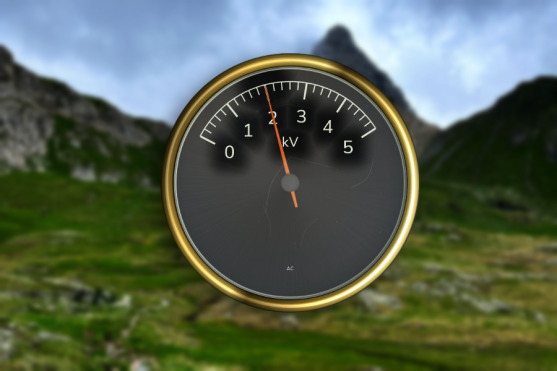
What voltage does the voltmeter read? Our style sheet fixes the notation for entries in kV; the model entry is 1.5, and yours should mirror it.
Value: 2
